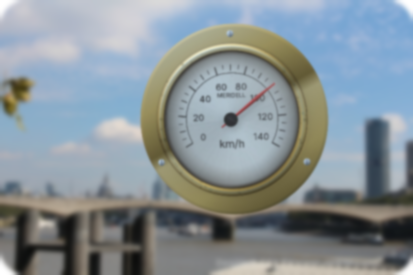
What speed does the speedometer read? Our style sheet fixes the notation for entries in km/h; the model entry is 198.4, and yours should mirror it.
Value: 100
